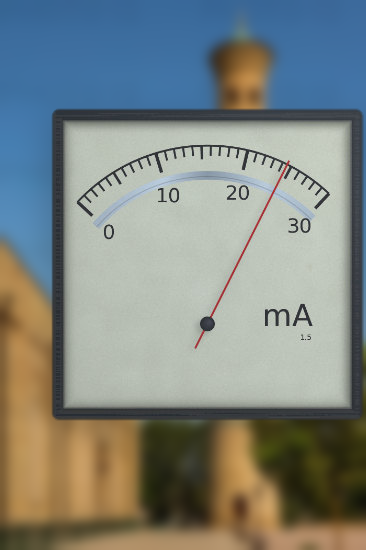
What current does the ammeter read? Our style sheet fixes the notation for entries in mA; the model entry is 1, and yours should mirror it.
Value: 24.5
